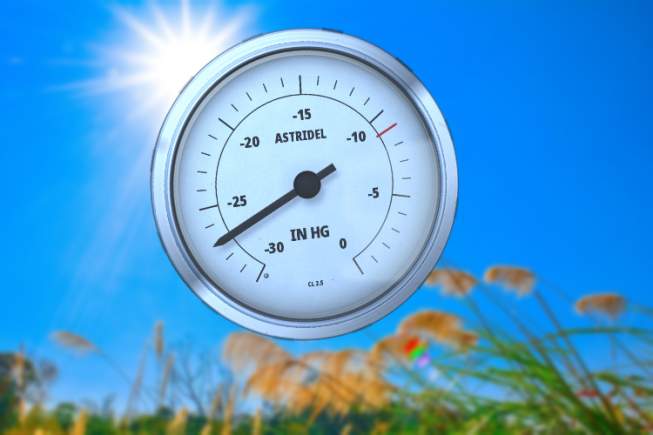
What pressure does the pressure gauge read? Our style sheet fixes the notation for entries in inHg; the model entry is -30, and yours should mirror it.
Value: -27
